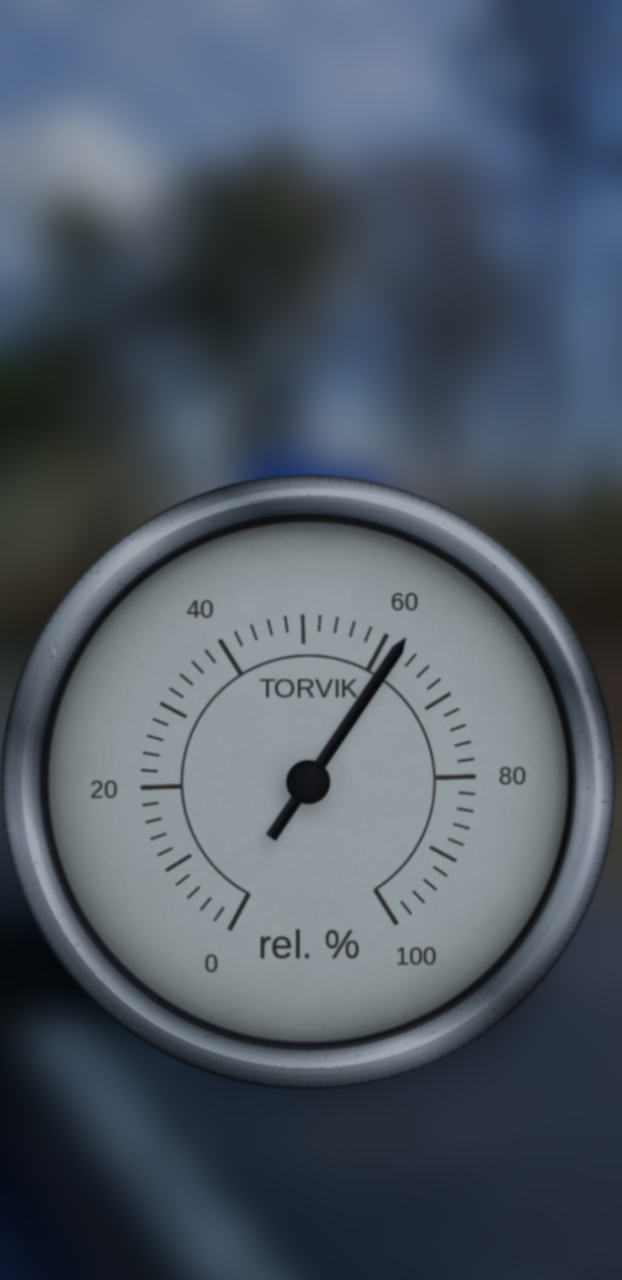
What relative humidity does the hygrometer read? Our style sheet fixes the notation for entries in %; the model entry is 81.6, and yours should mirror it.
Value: 62
